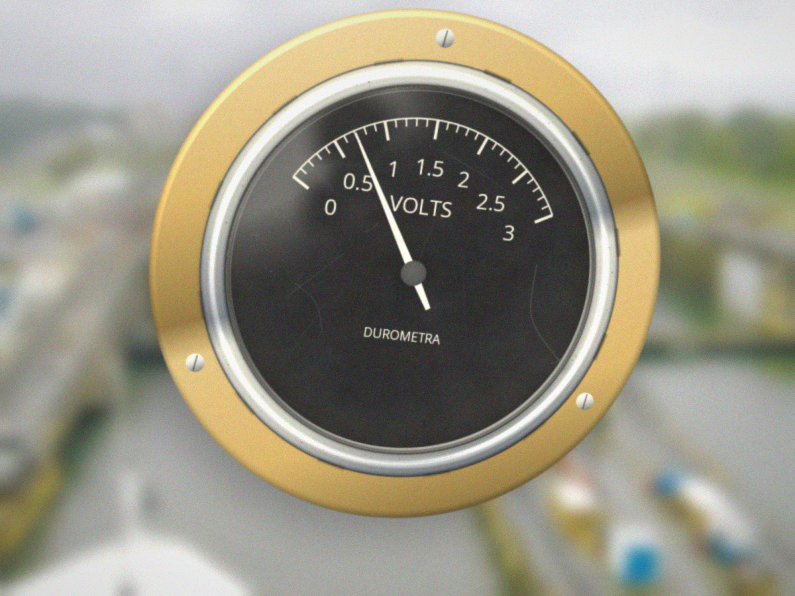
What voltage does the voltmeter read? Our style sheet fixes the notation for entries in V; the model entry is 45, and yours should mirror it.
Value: 0.7
